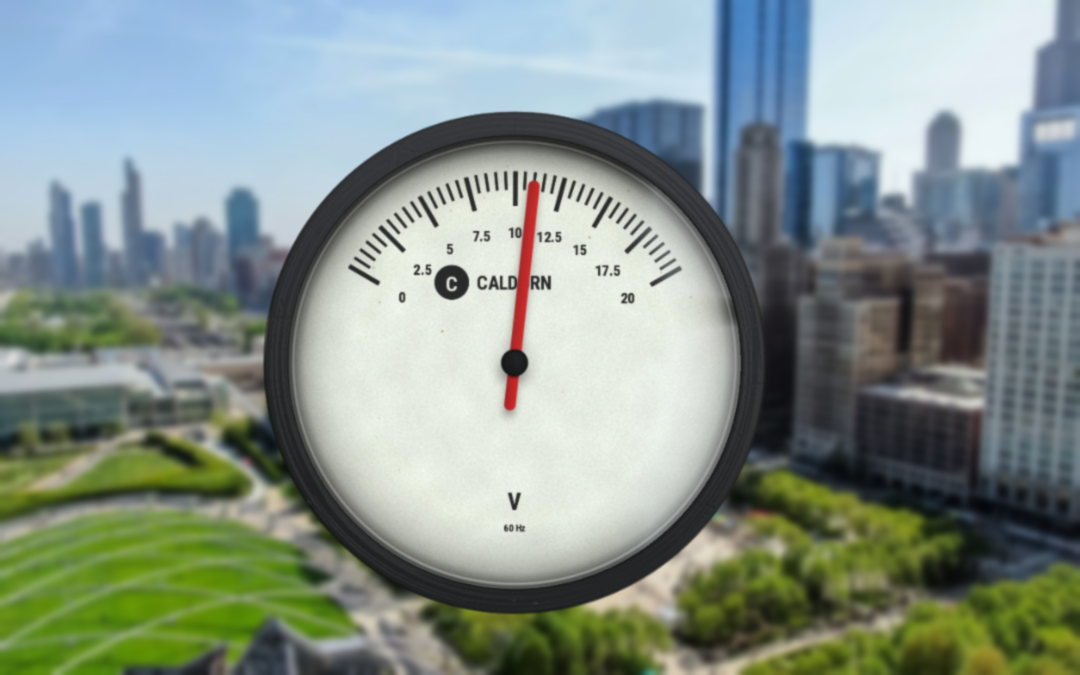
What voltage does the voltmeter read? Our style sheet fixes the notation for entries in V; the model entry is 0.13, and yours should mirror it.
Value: 11
